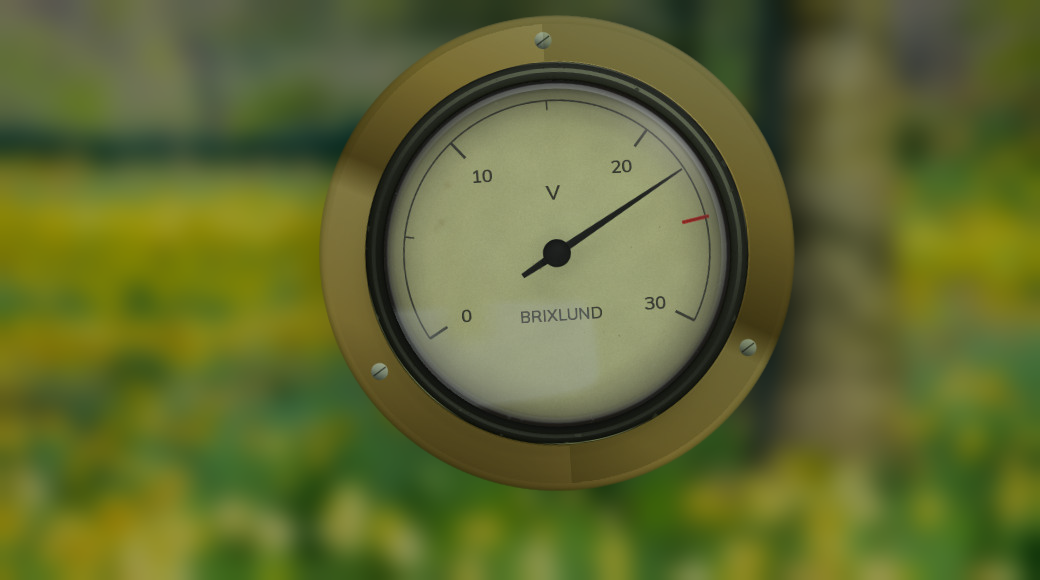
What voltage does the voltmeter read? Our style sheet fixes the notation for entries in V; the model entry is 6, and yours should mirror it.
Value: 22.5
